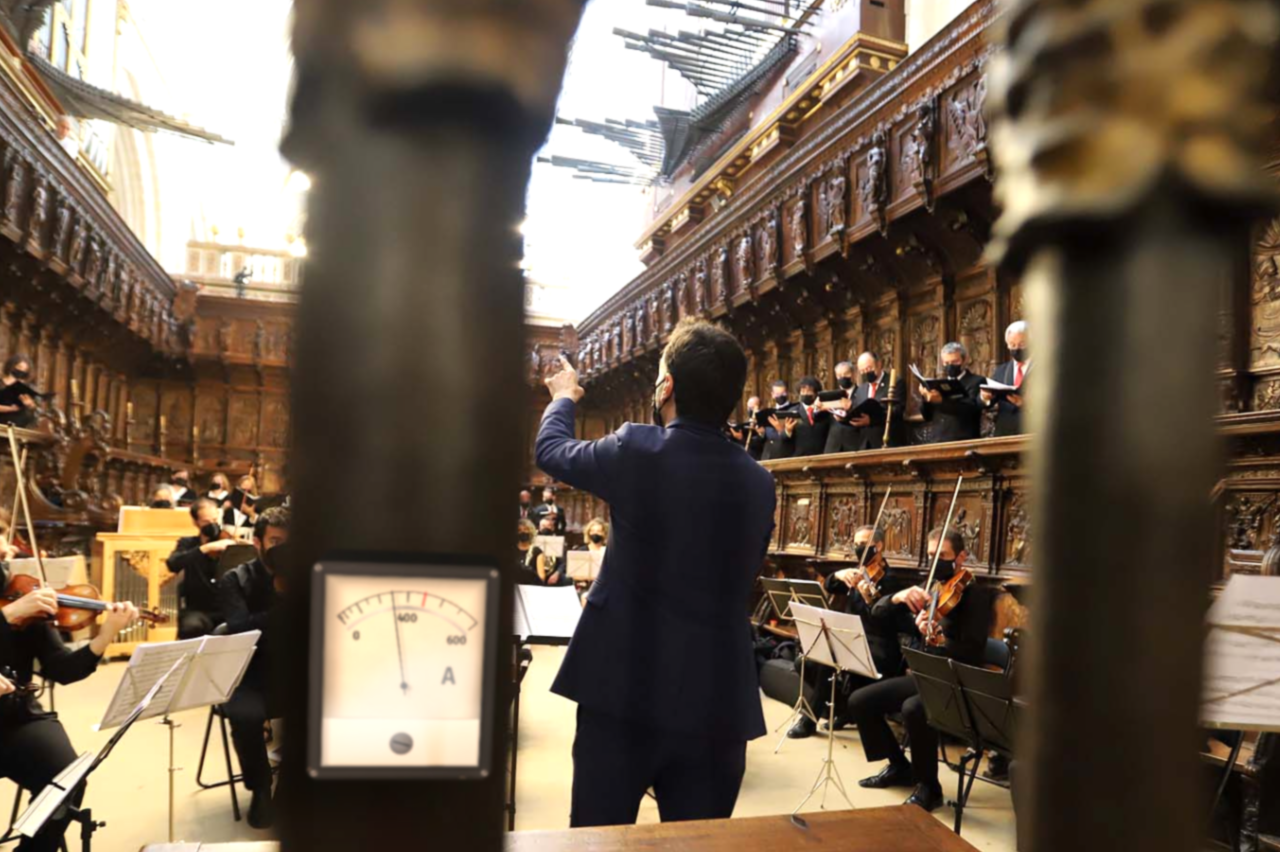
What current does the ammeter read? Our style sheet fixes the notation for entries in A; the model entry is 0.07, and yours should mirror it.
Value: 350
